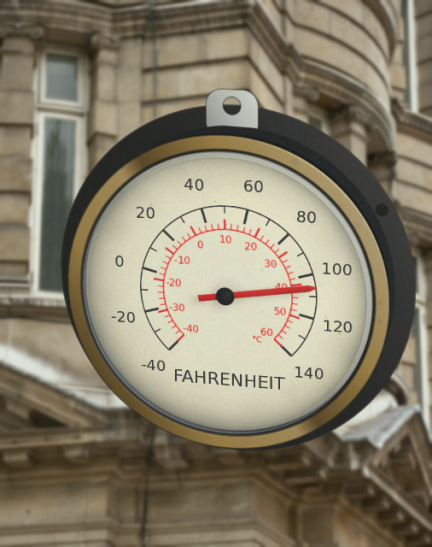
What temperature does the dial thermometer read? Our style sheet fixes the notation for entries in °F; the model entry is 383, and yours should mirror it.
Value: 105
